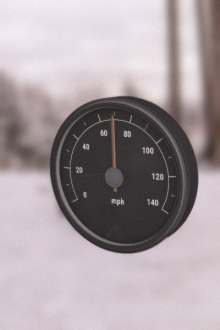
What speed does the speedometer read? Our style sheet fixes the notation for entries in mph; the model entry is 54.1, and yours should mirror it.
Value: 70
